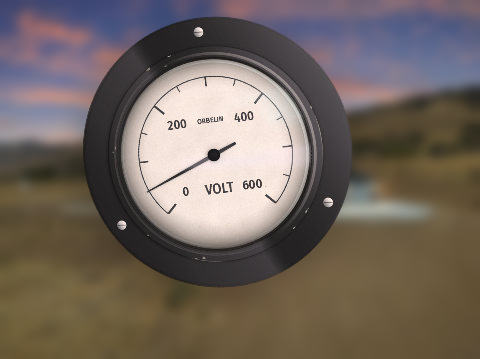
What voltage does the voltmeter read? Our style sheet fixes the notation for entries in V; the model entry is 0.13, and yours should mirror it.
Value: 50
